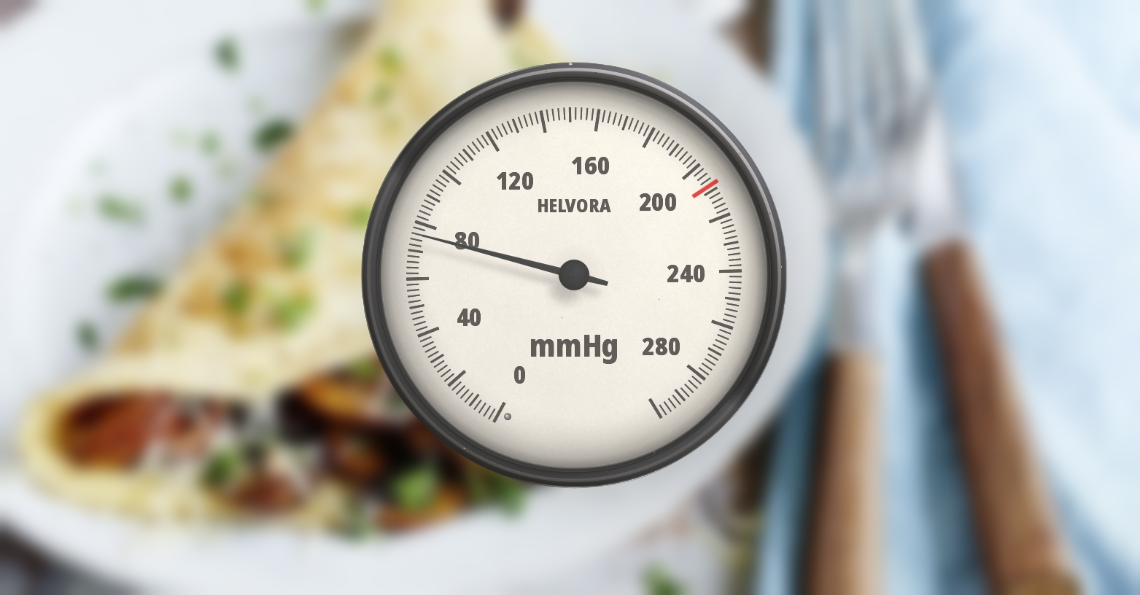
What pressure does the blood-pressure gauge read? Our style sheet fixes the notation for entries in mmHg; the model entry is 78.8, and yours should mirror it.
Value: 76
